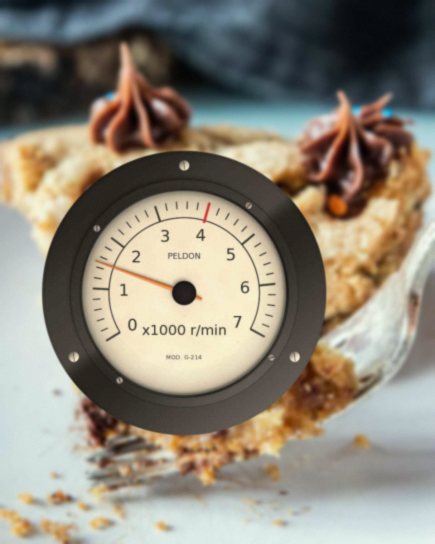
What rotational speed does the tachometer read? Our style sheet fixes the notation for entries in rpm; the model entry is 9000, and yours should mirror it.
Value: 1500
